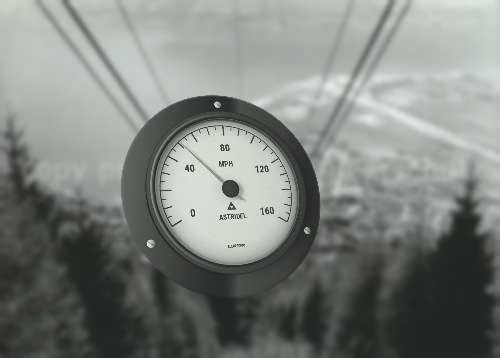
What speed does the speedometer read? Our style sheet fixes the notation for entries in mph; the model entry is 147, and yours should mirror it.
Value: 50
